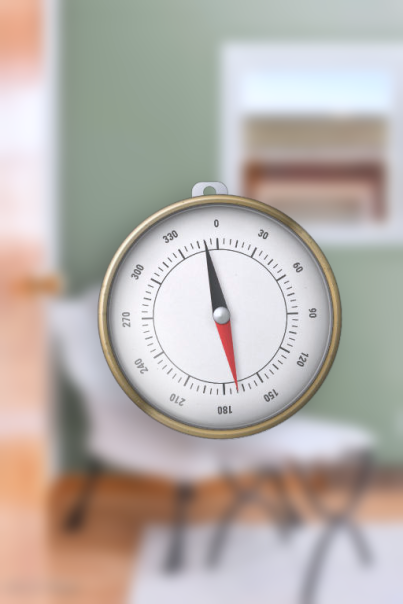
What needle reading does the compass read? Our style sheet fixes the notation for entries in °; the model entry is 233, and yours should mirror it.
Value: 170
